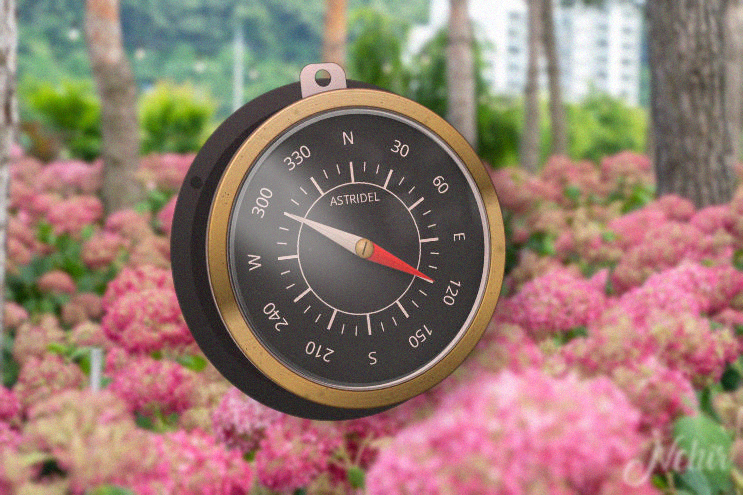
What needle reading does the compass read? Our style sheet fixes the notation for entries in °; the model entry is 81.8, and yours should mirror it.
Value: 120
